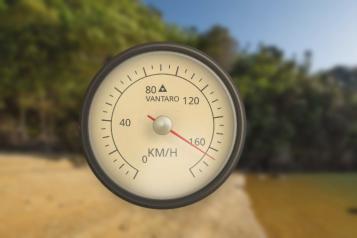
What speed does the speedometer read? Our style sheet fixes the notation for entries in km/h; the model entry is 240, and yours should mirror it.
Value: 165
